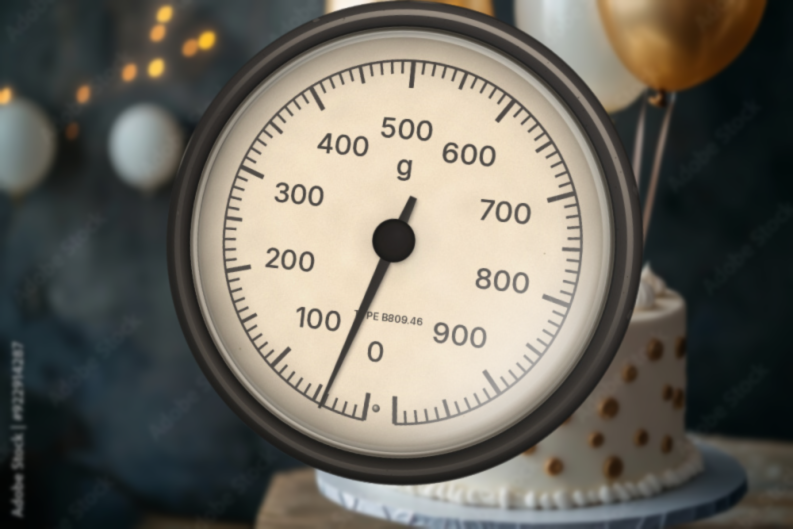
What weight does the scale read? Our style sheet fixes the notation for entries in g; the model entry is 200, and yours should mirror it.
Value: 40
